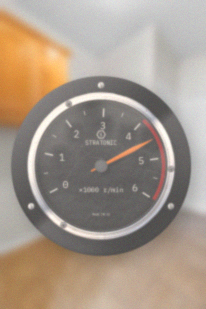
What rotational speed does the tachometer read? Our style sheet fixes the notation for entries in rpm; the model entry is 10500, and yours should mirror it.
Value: 4500
